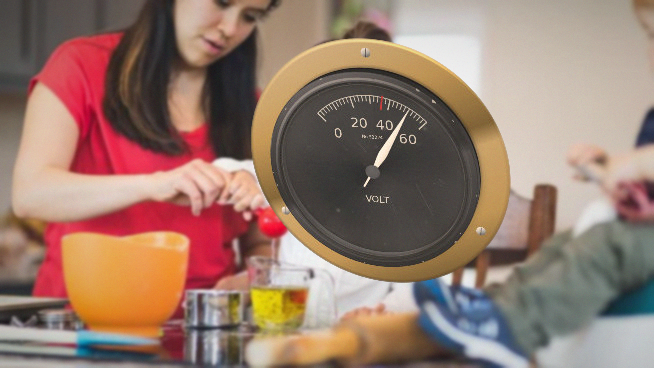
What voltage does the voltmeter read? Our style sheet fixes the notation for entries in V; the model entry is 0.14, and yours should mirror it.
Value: 50
